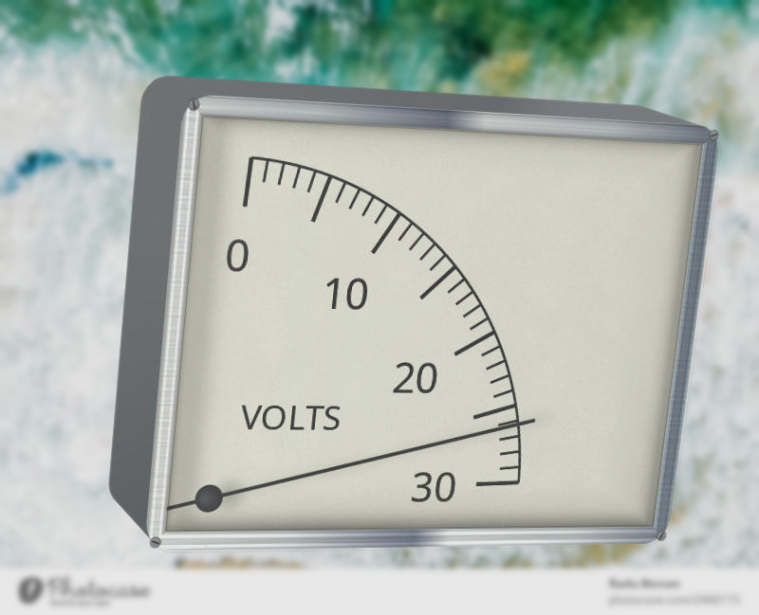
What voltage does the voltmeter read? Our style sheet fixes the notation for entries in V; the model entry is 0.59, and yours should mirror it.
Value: 26
